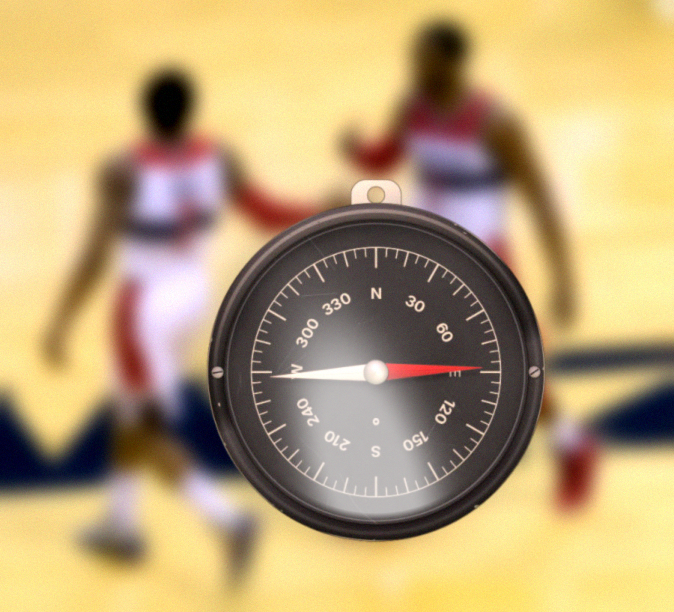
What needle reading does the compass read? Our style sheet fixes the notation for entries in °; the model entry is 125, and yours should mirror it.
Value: 87.5
